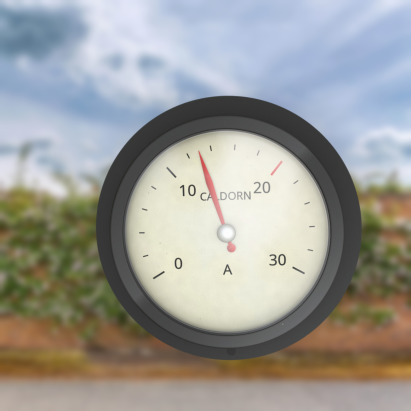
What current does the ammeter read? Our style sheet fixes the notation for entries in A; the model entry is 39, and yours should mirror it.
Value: 13
